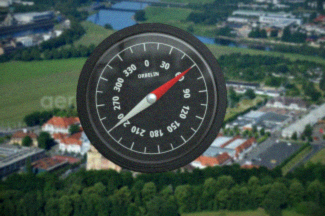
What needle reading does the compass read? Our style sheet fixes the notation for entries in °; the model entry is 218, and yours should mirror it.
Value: 60
